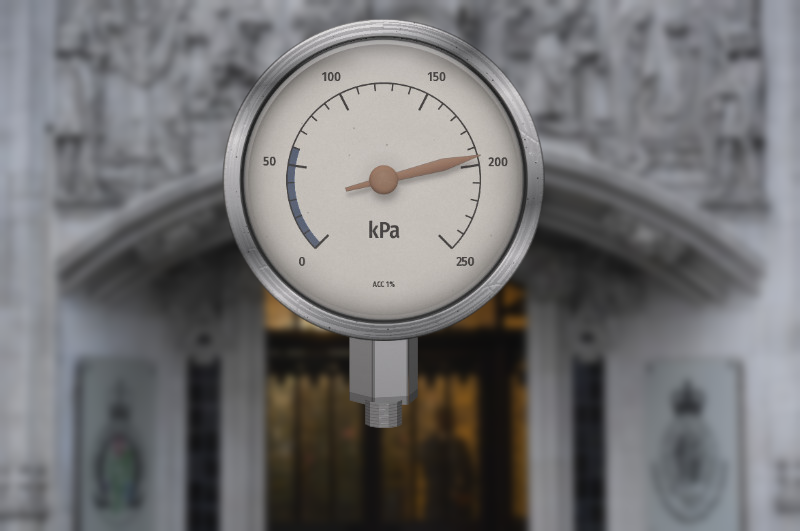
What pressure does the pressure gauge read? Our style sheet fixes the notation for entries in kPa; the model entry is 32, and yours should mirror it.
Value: 195
